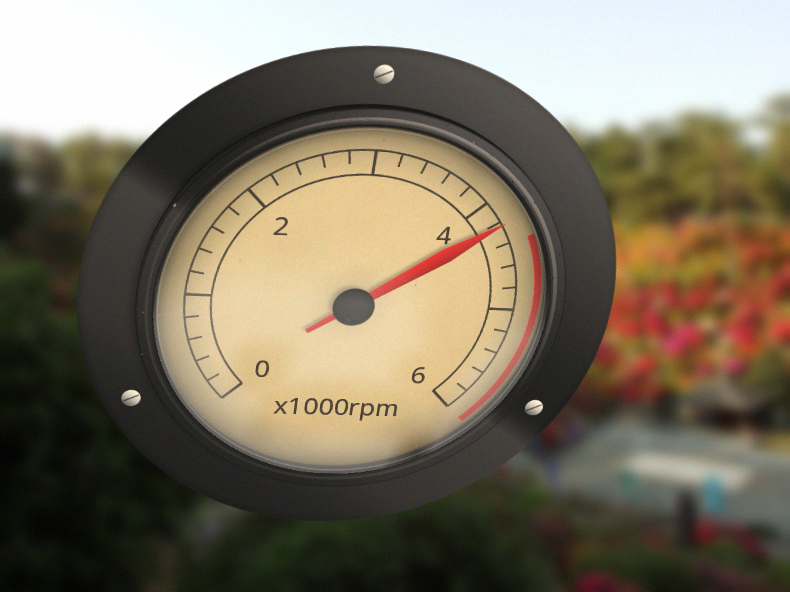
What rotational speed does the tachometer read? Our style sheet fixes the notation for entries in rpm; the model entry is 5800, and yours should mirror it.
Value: 4200
